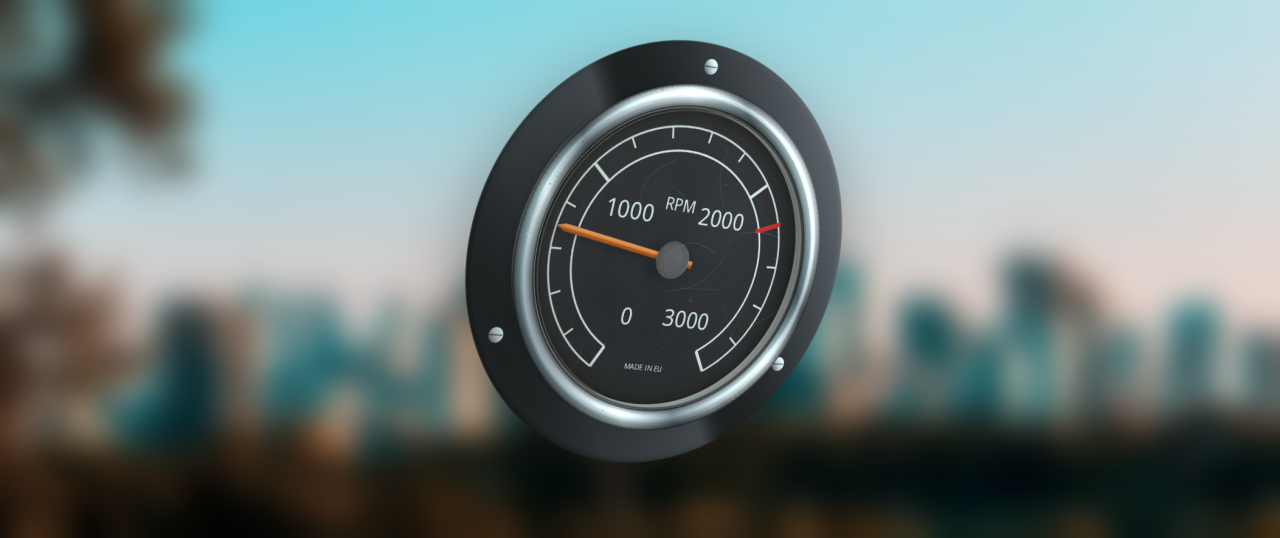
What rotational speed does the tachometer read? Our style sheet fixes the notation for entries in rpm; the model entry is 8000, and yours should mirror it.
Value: 700
